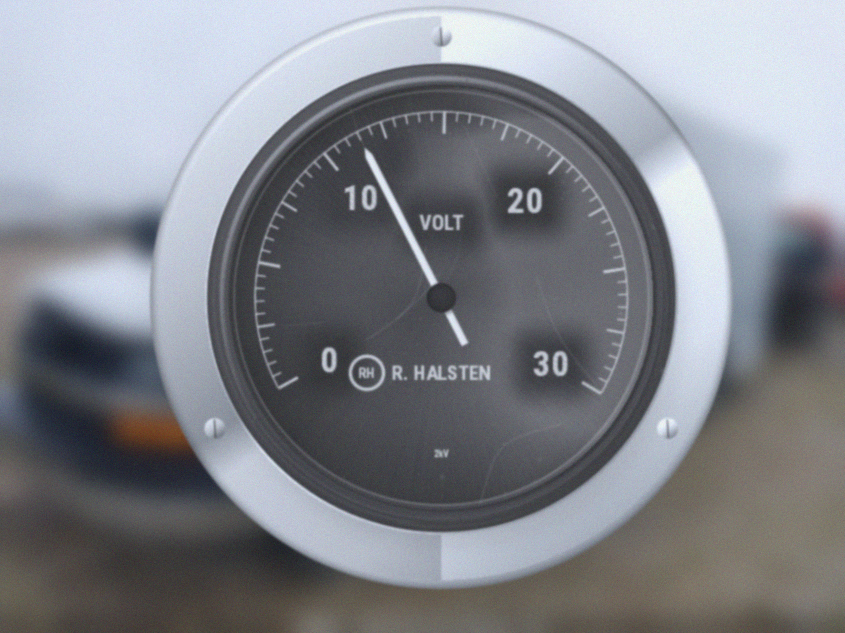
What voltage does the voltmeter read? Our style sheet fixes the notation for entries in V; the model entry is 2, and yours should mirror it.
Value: 11.5
